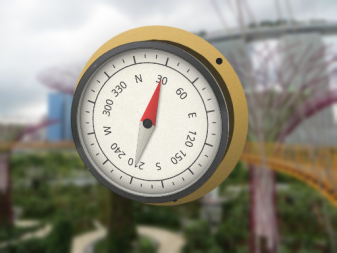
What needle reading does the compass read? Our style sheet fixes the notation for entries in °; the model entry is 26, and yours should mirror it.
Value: 30
